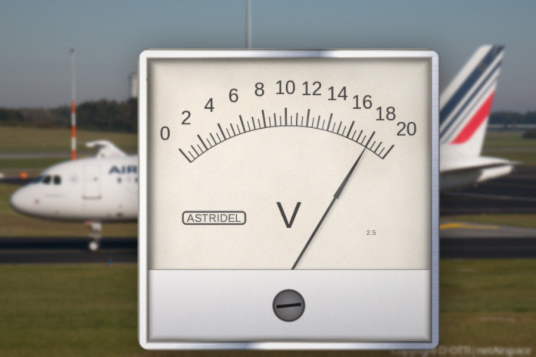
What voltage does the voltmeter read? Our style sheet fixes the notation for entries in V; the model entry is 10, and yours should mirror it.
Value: 18
